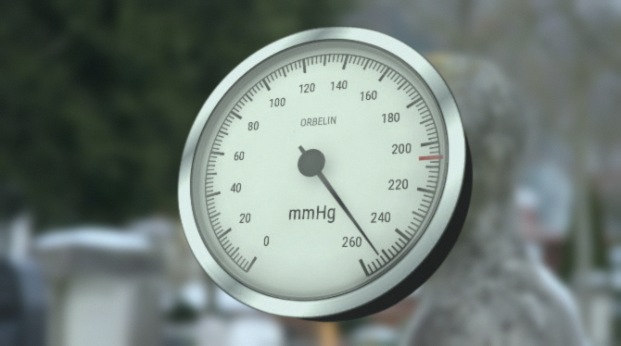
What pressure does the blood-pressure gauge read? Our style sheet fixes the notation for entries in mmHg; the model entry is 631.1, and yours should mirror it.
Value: 252
